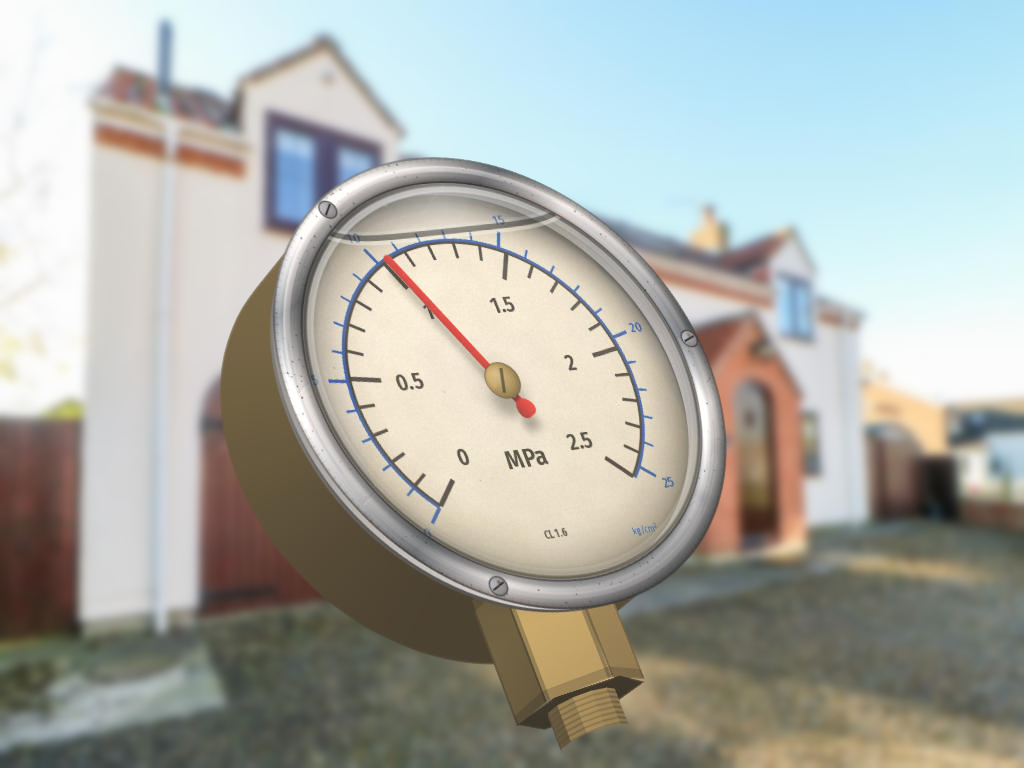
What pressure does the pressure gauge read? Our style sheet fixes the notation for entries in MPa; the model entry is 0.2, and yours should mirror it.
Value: 1
